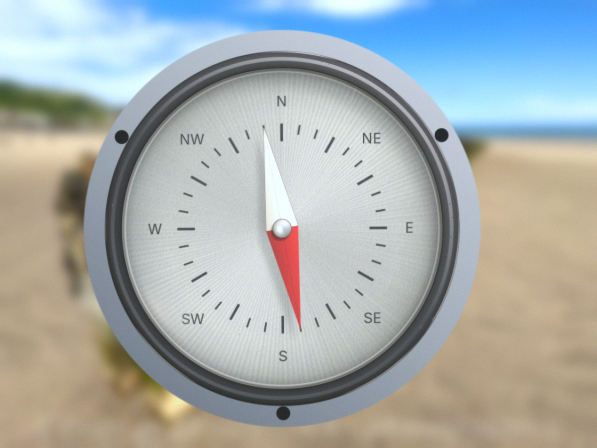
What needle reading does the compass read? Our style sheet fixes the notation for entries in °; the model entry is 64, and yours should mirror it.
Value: 170
